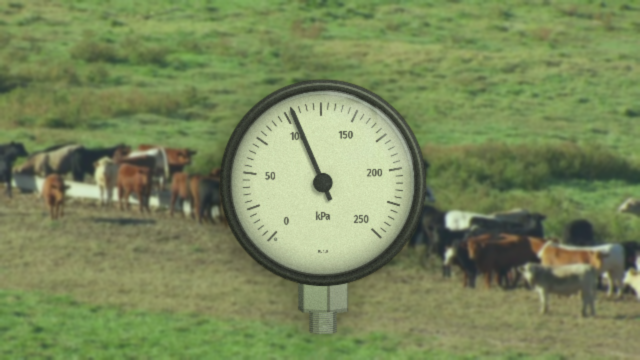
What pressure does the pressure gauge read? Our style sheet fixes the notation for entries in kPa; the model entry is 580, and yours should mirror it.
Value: 105
